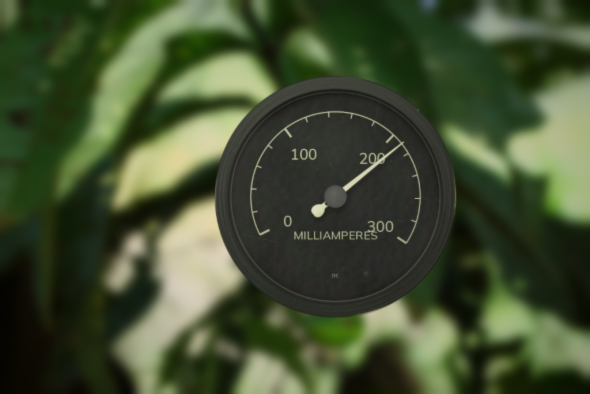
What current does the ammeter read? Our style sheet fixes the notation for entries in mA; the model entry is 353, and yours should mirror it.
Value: 210
